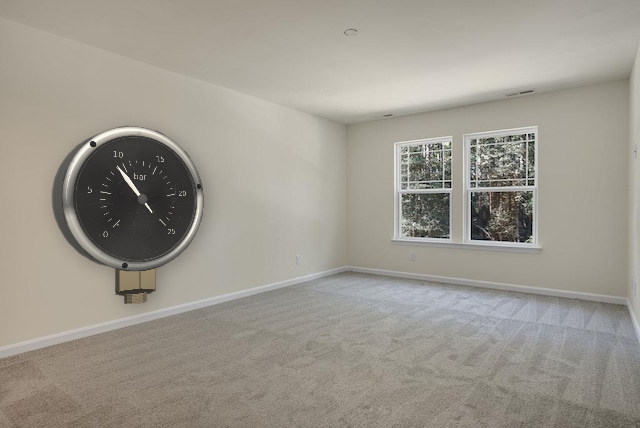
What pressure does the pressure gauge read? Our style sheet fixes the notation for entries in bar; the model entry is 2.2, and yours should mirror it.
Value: 9
